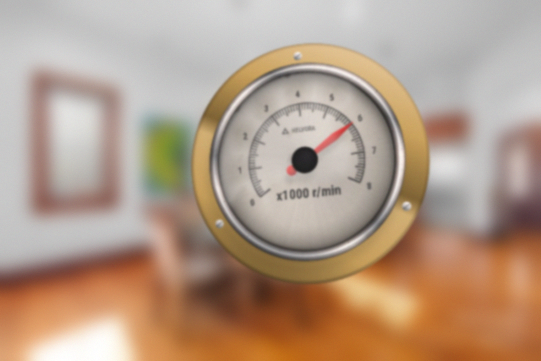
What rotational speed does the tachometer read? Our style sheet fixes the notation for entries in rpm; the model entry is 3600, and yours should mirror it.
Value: 6000
